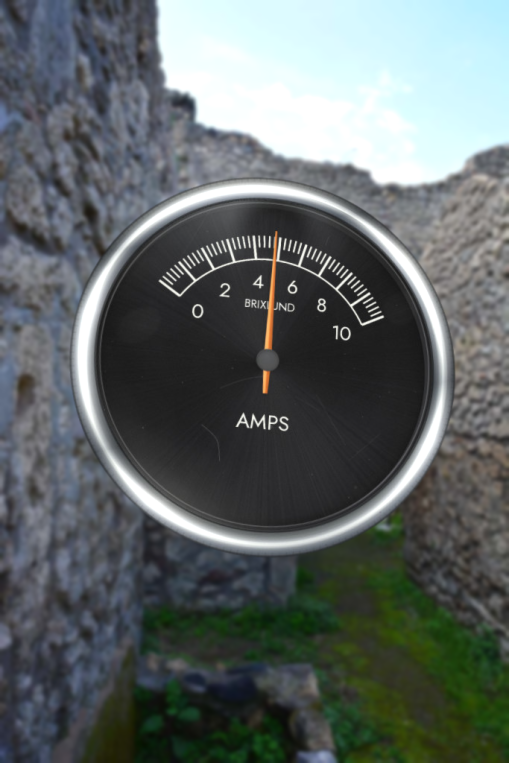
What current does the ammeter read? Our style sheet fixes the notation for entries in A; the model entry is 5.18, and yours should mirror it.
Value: 4.8
